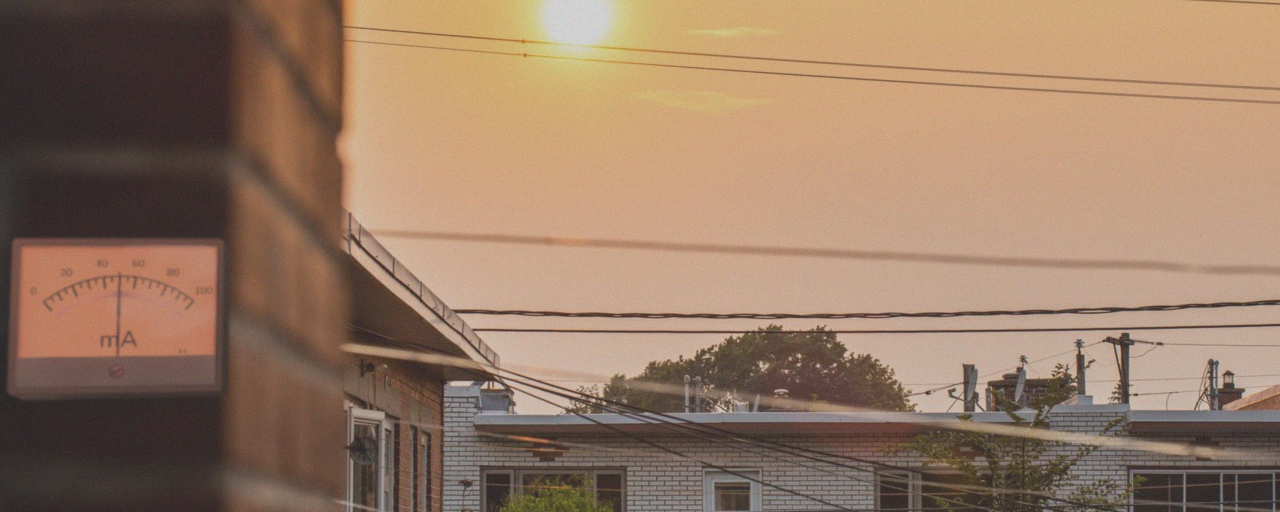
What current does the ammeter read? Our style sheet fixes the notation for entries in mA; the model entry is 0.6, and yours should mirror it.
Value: 50
